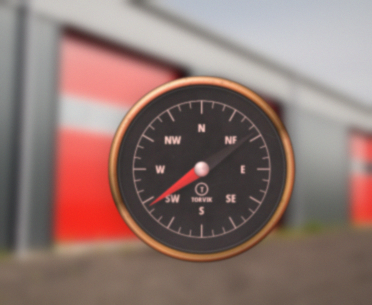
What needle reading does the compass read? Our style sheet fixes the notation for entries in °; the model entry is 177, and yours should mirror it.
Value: 235
